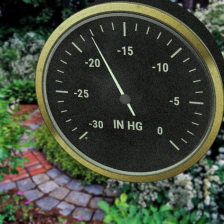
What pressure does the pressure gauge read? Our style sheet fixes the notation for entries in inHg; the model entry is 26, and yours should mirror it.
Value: -18
